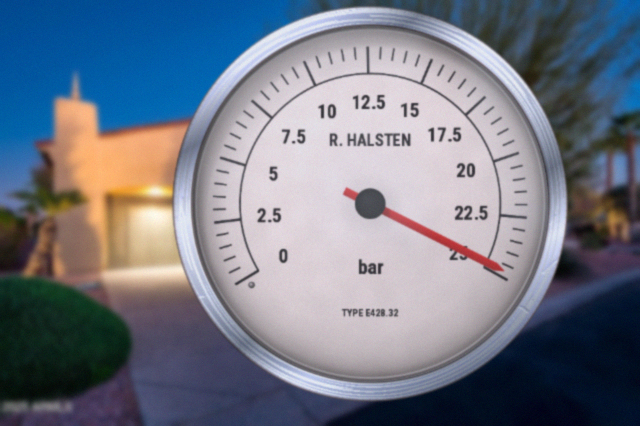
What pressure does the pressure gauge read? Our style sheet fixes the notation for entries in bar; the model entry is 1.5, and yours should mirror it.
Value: 24.75
